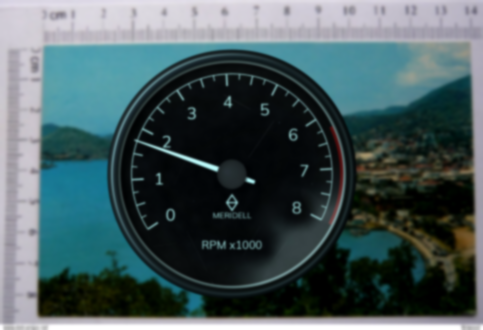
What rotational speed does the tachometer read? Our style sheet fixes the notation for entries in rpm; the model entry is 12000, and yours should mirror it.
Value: 1750
